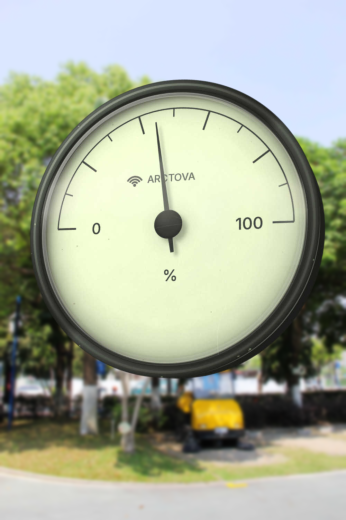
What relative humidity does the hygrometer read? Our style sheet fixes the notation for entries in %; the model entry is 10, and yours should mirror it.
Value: 45
